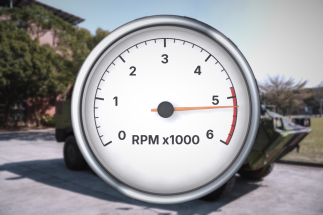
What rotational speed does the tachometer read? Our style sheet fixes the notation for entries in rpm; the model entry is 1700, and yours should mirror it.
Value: 5200
